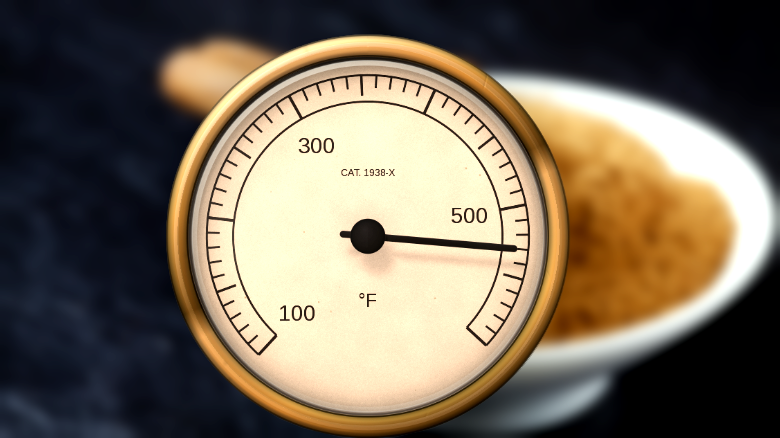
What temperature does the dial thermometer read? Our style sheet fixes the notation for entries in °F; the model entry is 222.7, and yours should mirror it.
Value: 530
